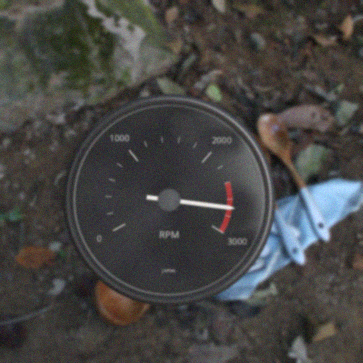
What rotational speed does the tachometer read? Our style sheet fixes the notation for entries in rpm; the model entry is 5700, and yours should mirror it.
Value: 2700
